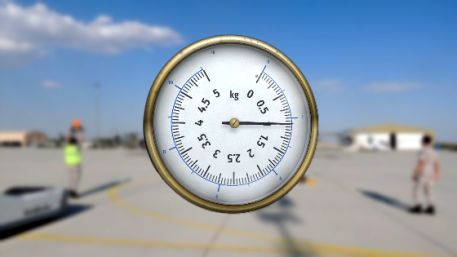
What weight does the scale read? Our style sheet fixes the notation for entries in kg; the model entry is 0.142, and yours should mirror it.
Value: 1
